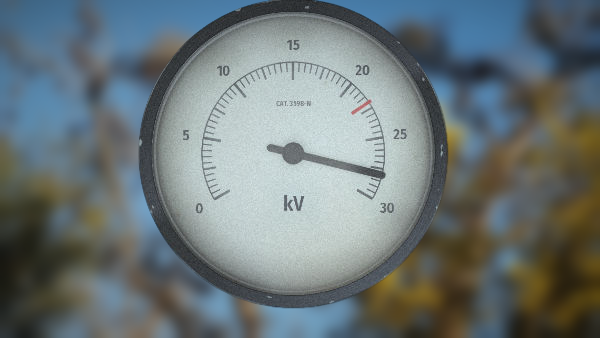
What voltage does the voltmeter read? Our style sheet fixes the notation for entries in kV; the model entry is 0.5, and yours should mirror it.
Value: 28
